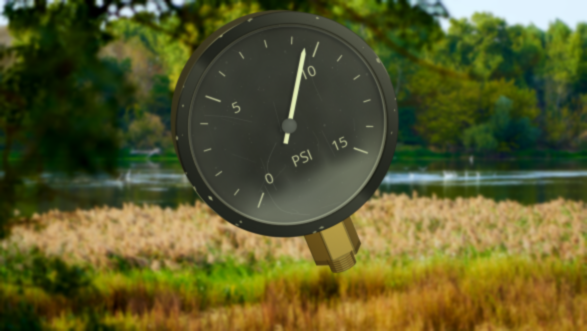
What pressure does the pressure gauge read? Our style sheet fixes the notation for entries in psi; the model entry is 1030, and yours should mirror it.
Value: 9.5
